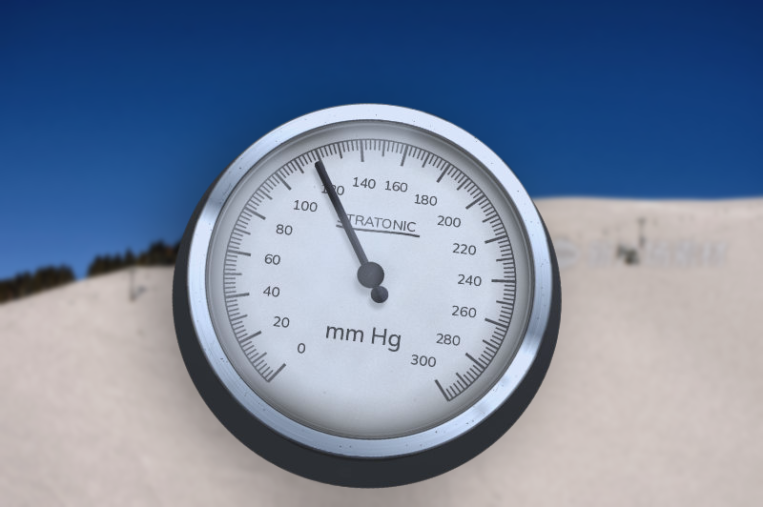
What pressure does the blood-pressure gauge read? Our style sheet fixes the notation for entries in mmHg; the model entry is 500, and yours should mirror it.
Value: 118
